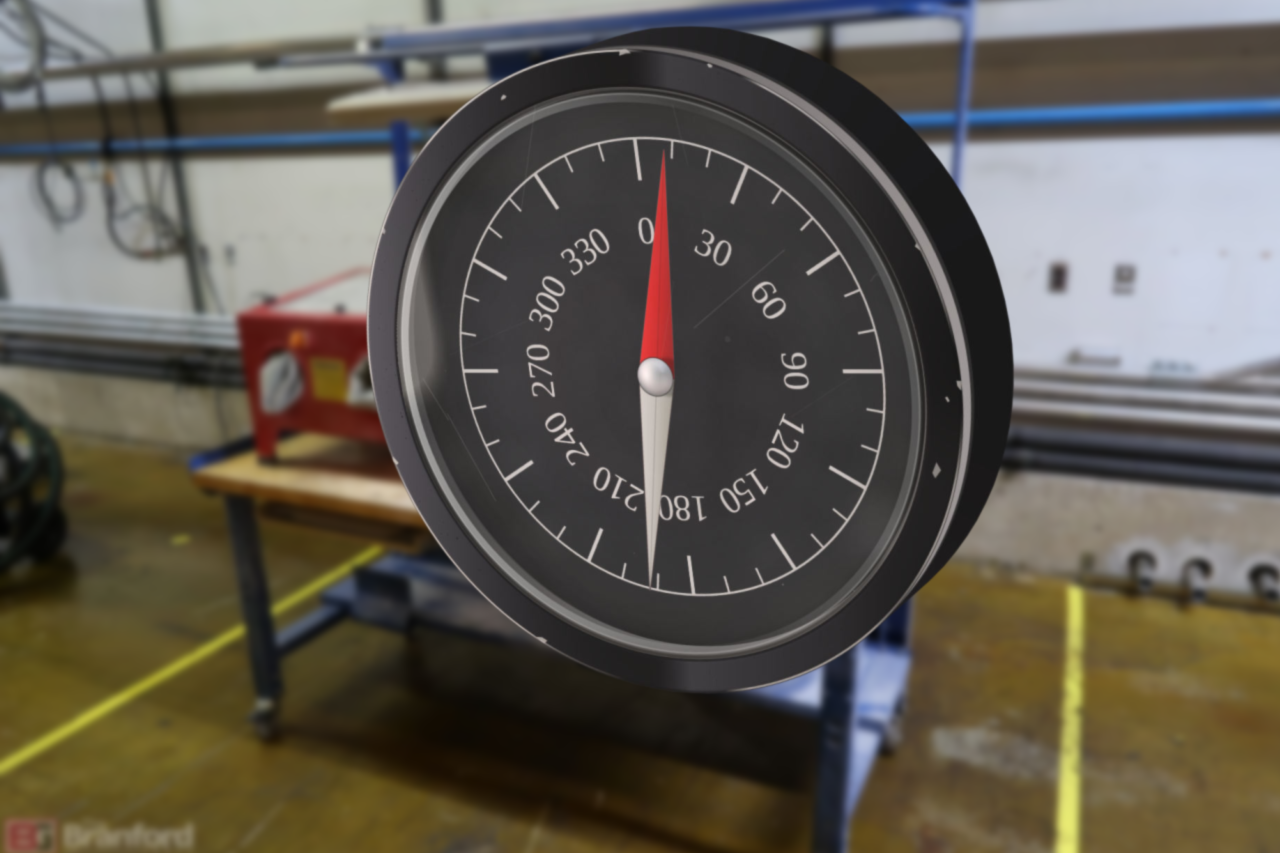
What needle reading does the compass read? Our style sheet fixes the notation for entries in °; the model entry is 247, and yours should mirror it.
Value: 10
